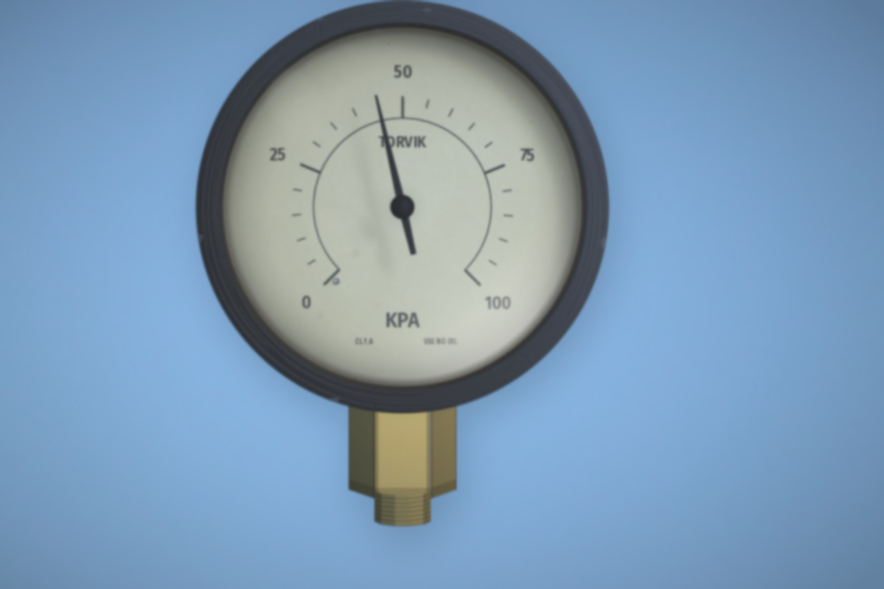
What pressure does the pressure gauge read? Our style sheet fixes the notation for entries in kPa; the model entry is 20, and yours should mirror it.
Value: 45
